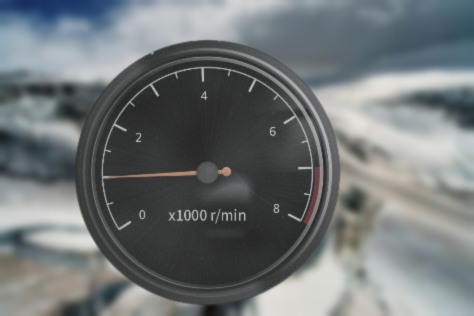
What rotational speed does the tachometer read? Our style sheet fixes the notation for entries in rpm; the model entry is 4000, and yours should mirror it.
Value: 1000
